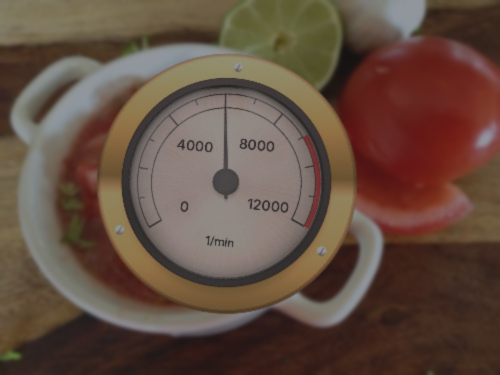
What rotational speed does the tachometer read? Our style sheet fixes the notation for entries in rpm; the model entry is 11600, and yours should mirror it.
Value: 6000
